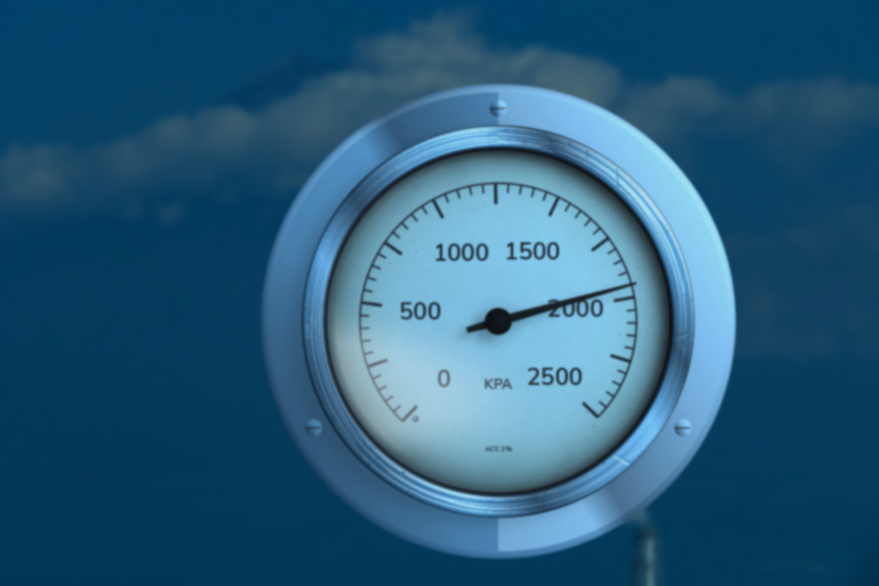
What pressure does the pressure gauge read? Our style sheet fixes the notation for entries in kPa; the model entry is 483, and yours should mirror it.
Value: 1950
